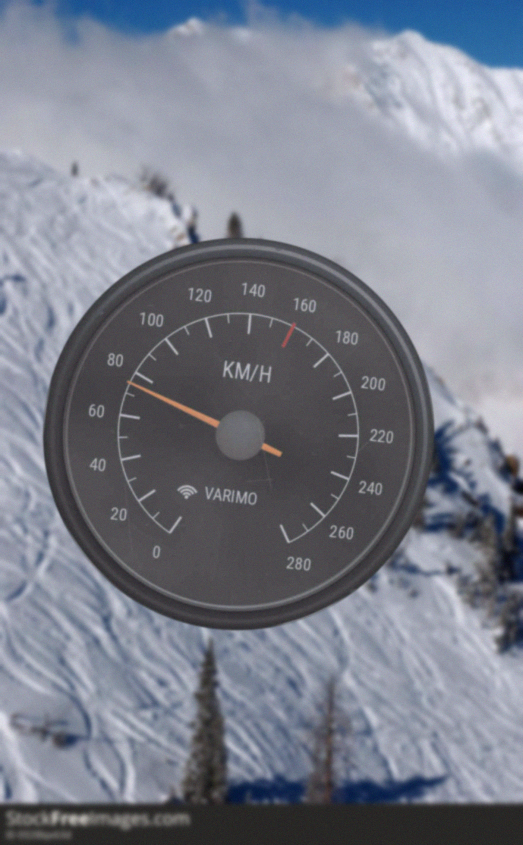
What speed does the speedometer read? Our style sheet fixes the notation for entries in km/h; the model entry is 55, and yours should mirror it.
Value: 75
